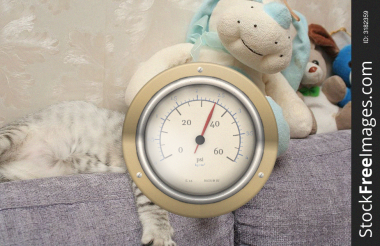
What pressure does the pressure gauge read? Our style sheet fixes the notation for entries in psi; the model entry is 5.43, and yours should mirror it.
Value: 35
